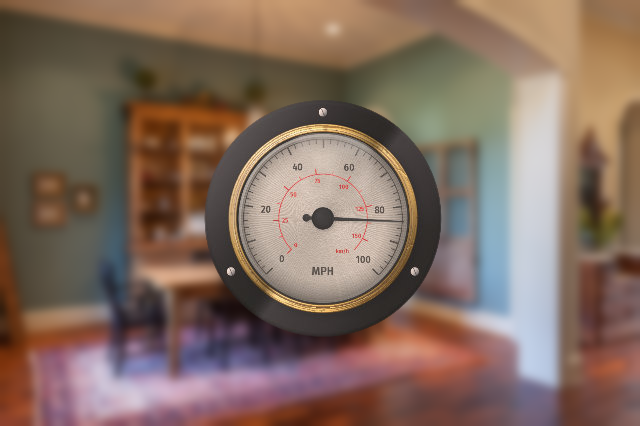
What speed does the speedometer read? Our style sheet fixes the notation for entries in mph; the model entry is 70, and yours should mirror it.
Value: 84
